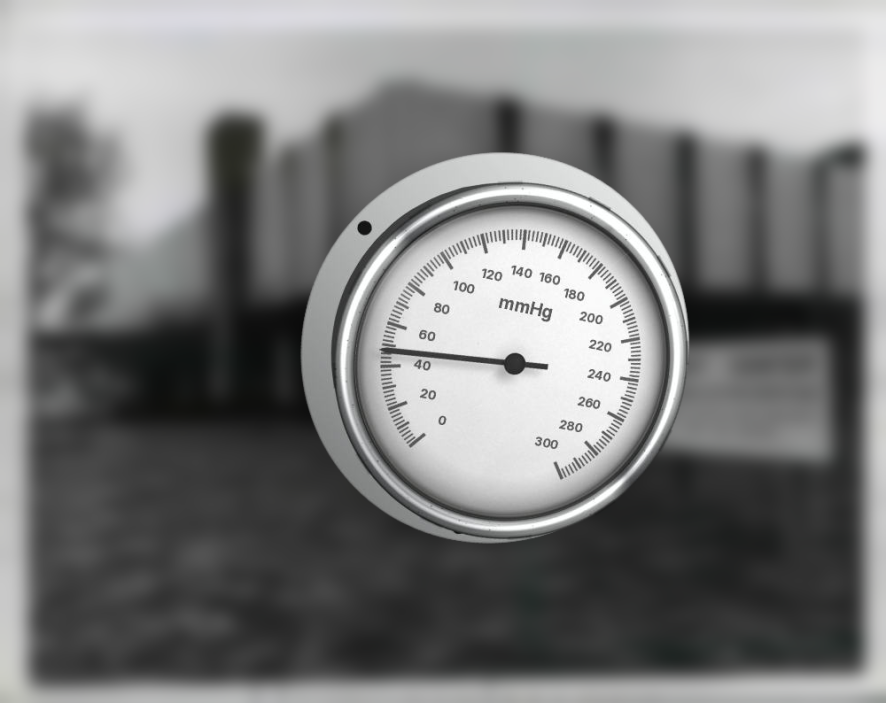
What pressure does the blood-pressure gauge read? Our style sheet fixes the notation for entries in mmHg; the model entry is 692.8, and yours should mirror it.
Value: 48
